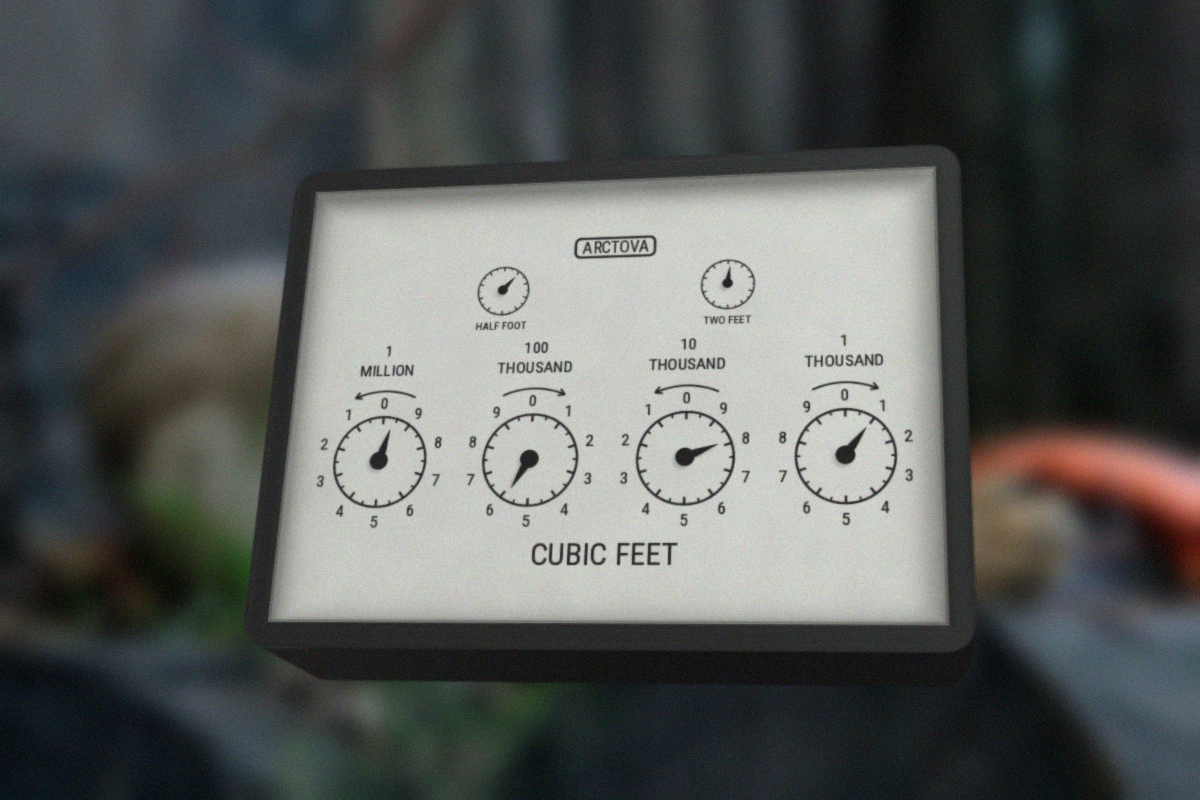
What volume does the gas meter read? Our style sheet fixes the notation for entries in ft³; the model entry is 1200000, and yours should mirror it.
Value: 958100
